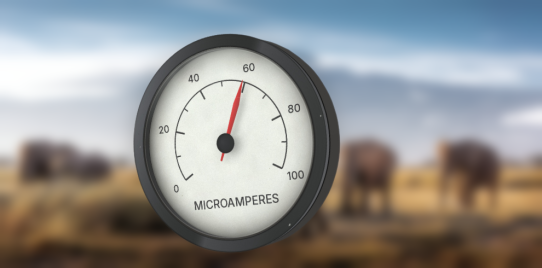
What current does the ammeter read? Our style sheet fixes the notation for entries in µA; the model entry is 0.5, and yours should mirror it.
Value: 60
